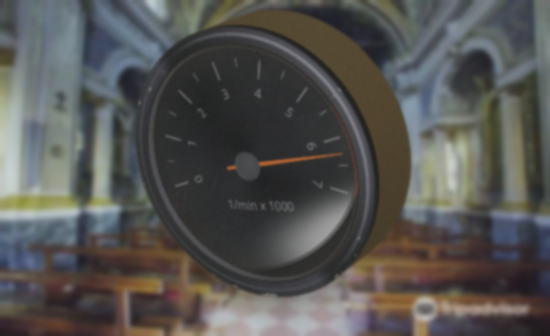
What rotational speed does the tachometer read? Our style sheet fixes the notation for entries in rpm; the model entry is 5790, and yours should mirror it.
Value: 6250
